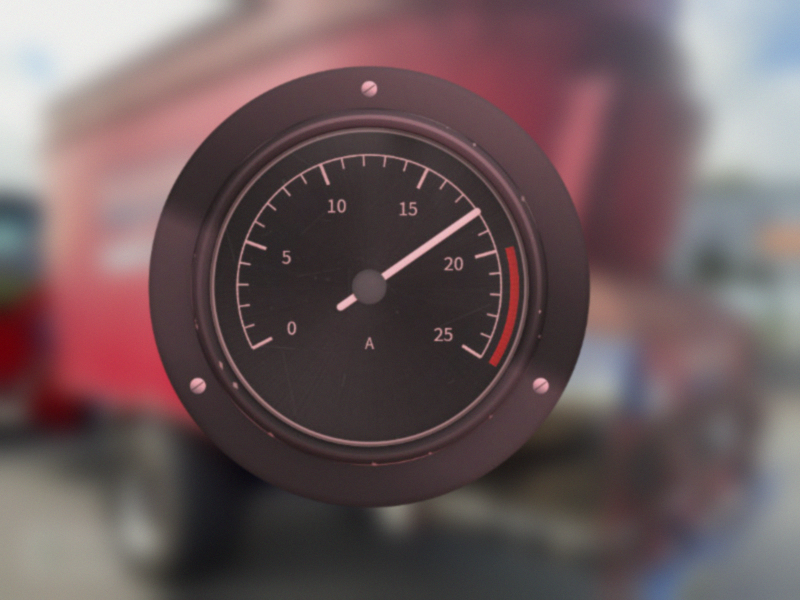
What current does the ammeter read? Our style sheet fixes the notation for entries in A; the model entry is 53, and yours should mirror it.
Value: 18
